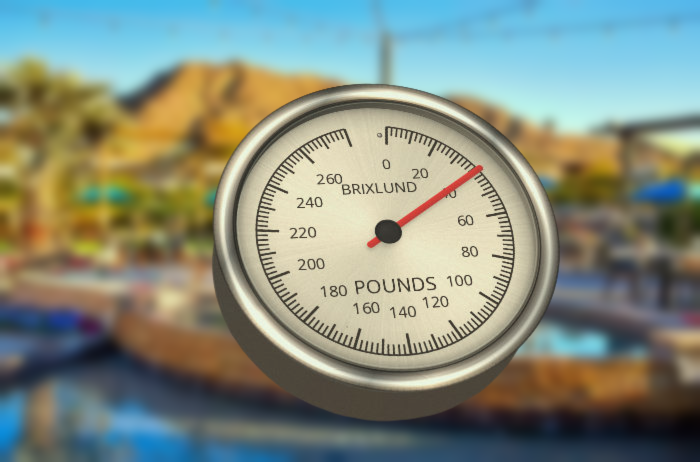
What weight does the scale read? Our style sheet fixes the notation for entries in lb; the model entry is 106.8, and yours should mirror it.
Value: 40
